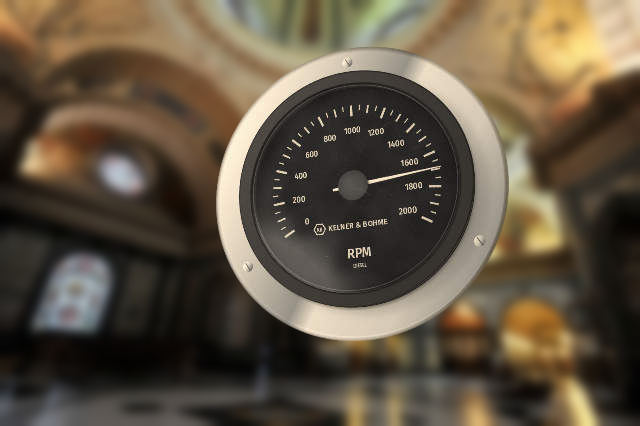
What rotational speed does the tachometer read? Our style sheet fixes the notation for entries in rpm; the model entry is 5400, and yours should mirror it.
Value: 1700
